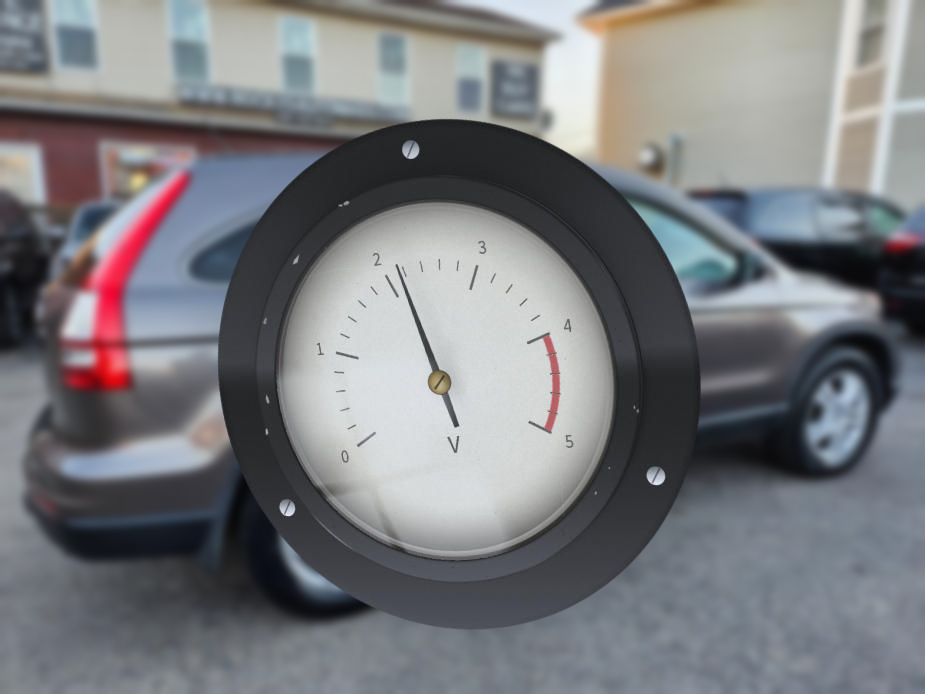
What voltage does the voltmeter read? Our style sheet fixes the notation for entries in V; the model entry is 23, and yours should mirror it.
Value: 2.2
